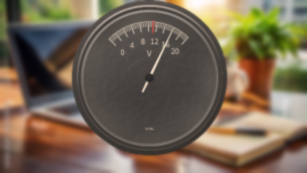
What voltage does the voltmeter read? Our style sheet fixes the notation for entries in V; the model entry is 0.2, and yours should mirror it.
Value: 16
